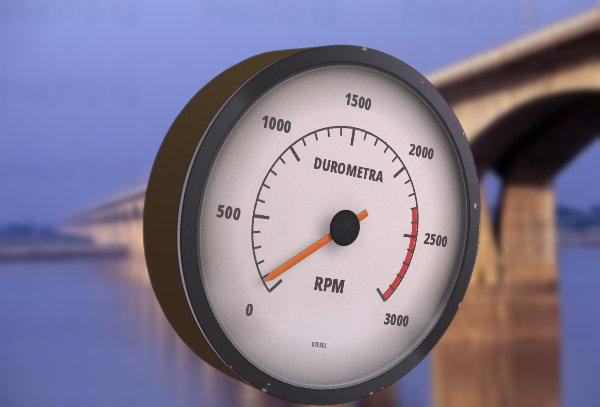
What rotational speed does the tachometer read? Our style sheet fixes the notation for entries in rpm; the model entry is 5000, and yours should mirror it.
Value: 100
